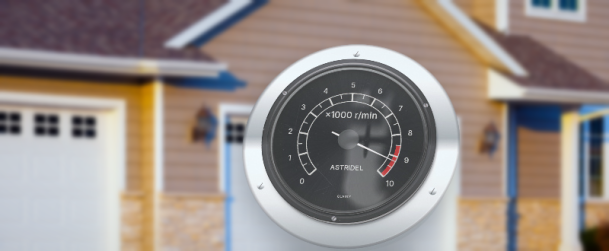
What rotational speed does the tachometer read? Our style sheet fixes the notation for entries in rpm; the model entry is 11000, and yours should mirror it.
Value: 9250
